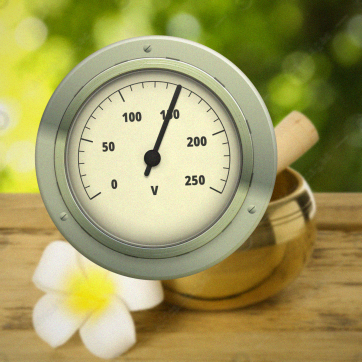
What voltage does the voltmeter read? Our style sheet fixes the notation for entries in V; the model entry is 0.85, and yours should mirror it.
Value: 150
